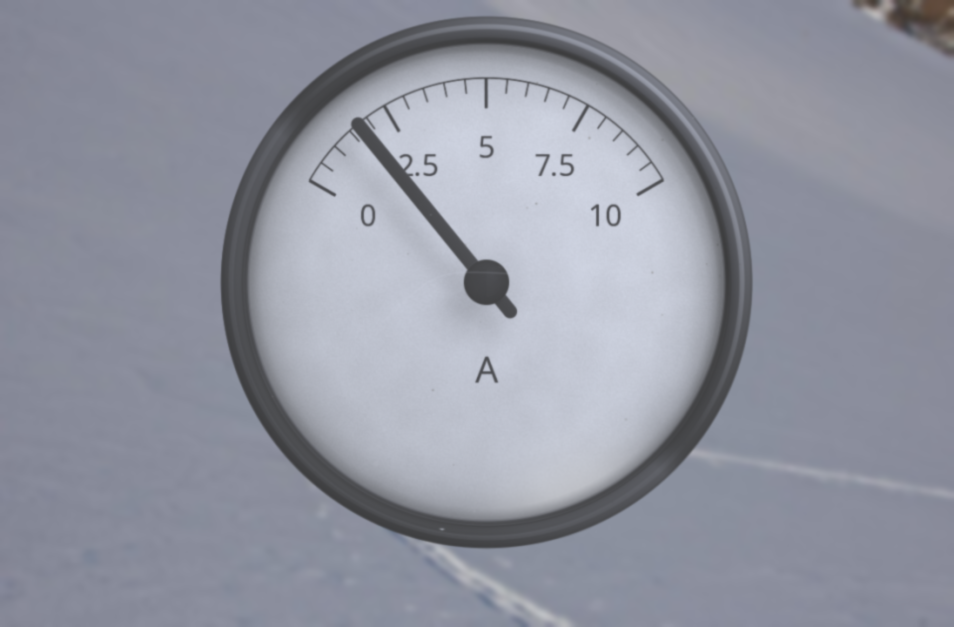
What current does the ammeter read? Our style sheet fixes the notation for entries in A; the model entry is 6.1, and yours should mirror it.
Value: 1.75
